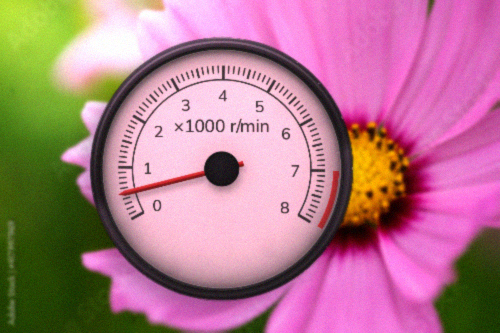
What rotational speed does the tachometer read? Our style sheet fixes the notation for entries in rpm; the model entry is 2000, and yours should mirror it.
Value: 500
